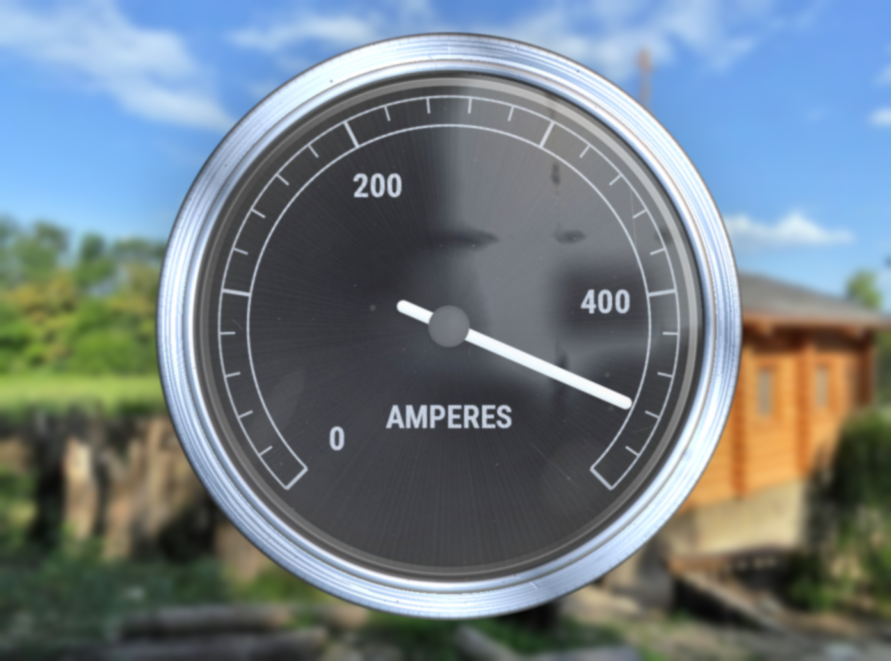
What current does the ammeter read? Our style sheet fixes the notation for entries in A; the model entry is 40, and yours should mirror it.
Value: 460
